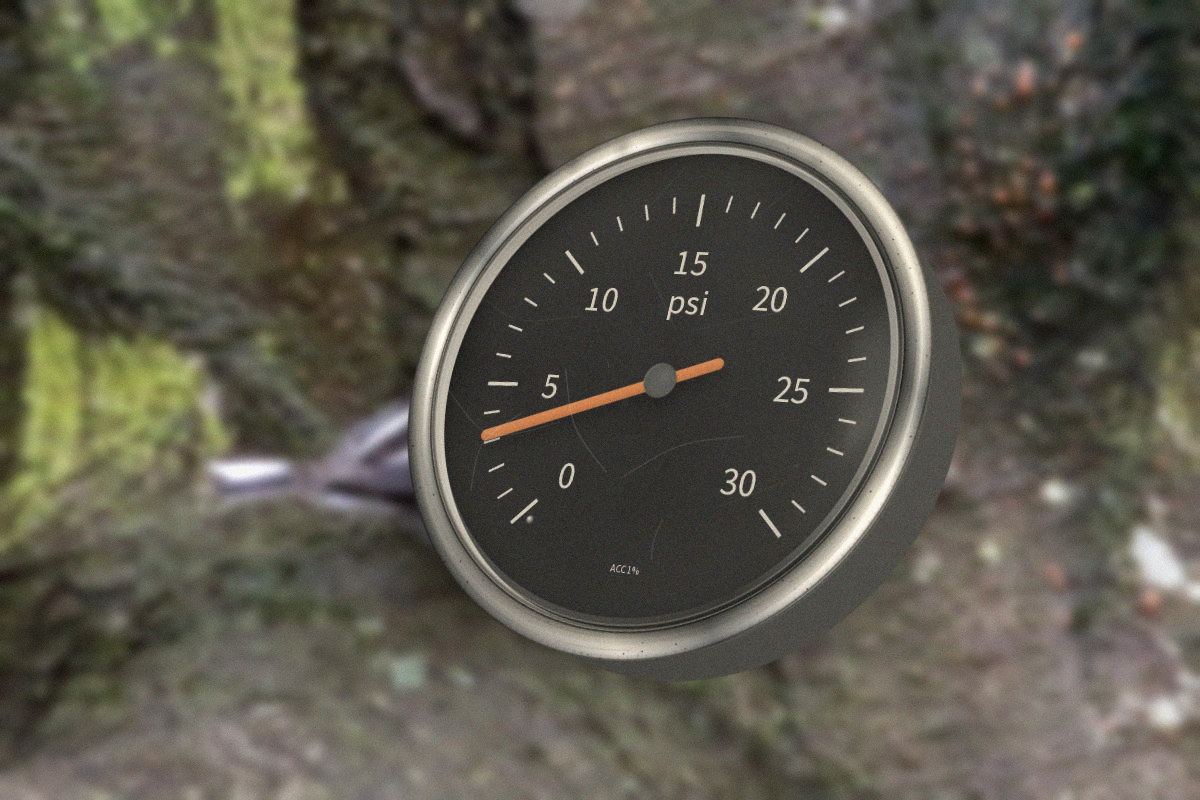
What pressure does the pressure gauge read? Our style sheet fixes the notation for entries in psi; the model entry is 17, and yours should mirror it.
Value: 3
